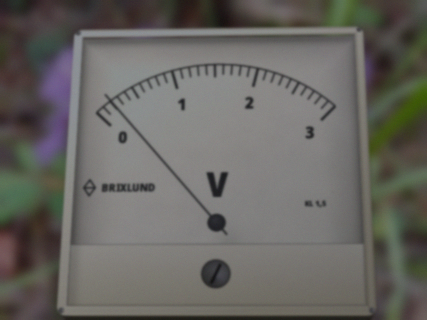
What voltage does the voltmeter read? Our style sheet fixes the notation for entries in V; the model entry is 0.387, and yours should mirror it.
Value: 0.2
